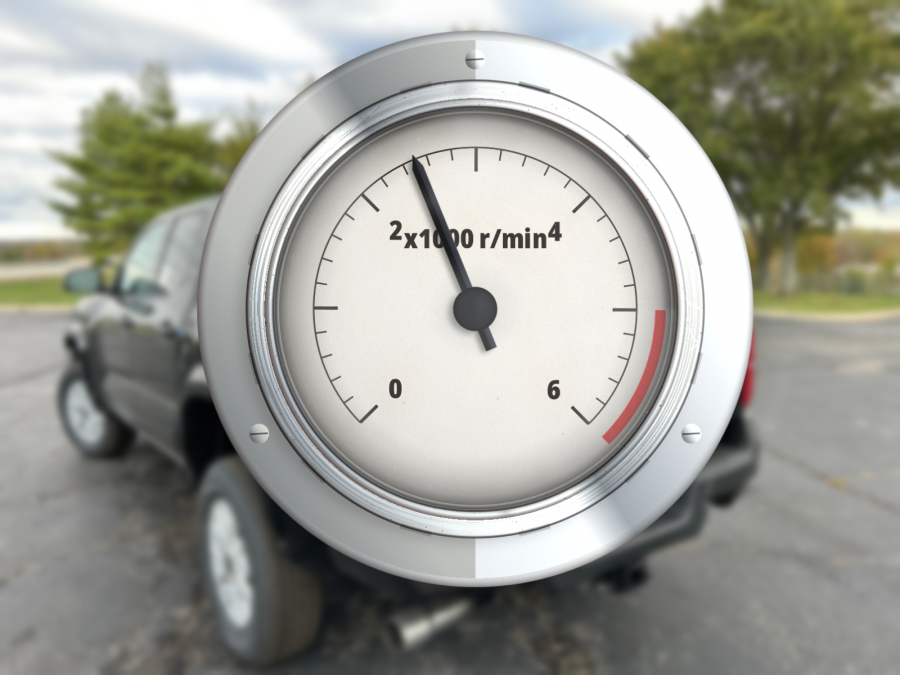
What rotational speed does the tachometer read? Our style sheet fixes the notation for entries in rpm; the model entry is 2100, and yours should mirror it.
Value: 2500
